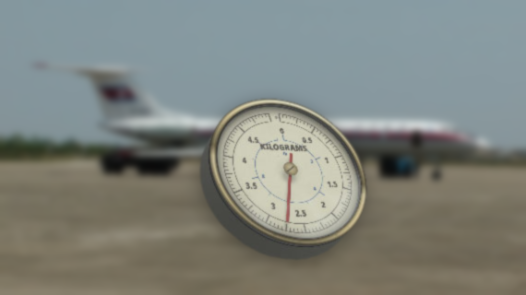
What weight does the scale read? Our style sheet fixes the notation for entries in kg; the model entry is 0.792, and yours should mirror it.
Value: 2.75
